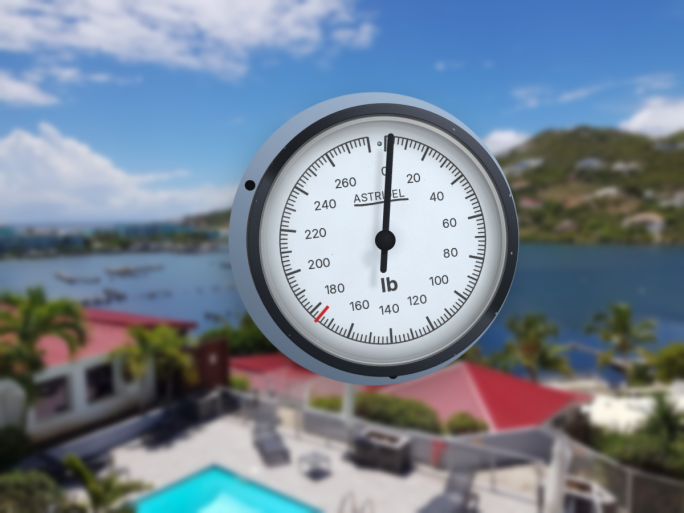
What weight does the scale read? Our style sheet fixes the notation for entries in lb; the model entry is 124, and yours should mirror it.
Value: 2
